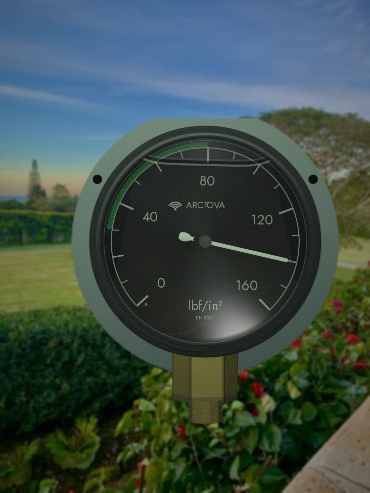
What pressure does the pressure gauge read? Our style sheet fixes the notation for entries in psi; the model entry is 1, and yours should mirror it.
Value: 140
